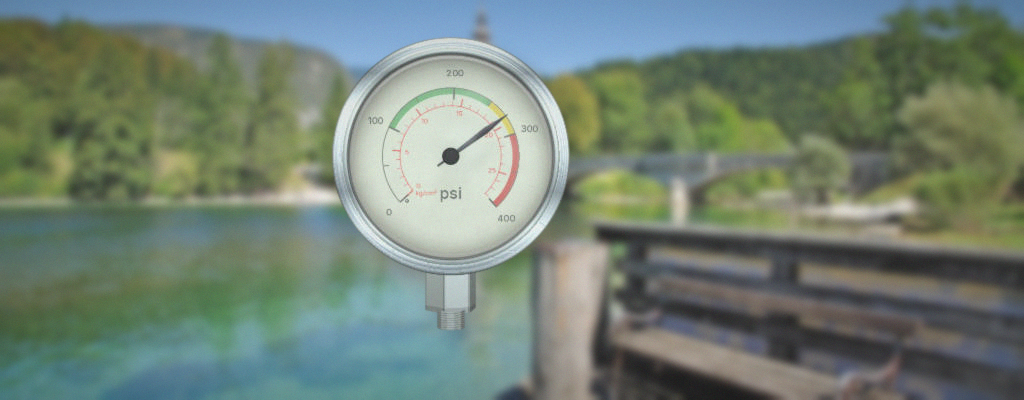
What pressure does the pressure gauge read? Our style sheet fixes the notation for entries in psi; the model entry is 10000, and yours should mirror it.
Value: 275
